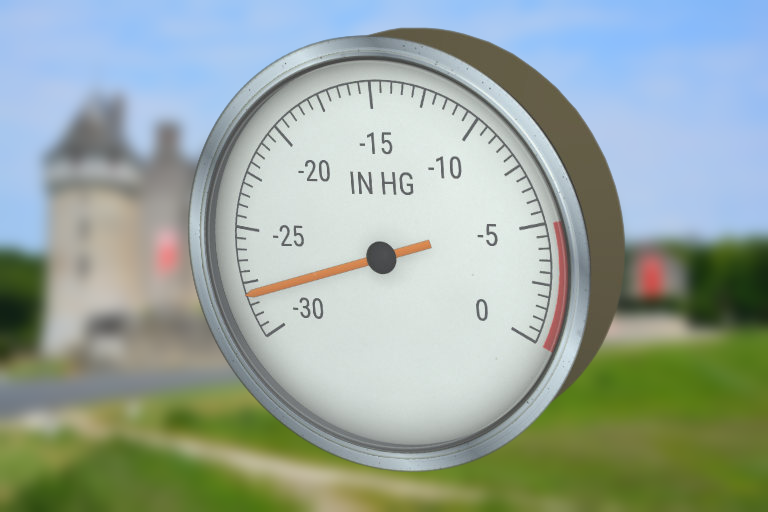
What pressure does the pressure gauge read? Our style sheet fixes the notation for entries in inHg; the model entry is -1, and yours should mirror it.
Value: -28
